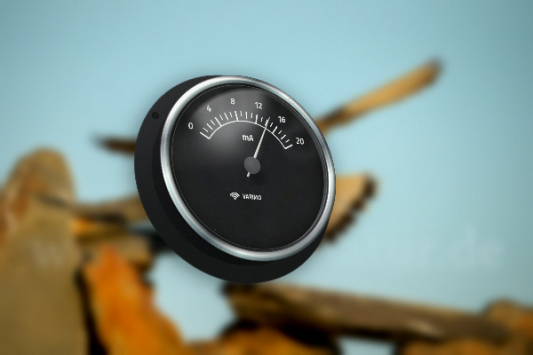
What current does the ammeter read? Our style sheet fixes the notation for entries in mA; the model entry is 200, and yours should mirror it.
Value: 14
